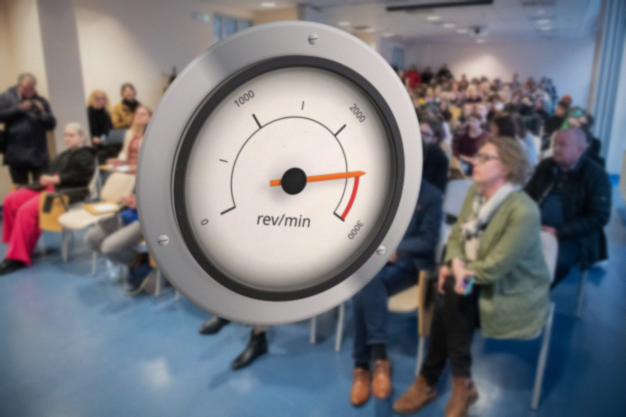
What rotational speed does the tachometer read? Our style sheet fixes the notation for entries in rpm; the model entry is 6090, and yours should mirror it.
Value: 2500
